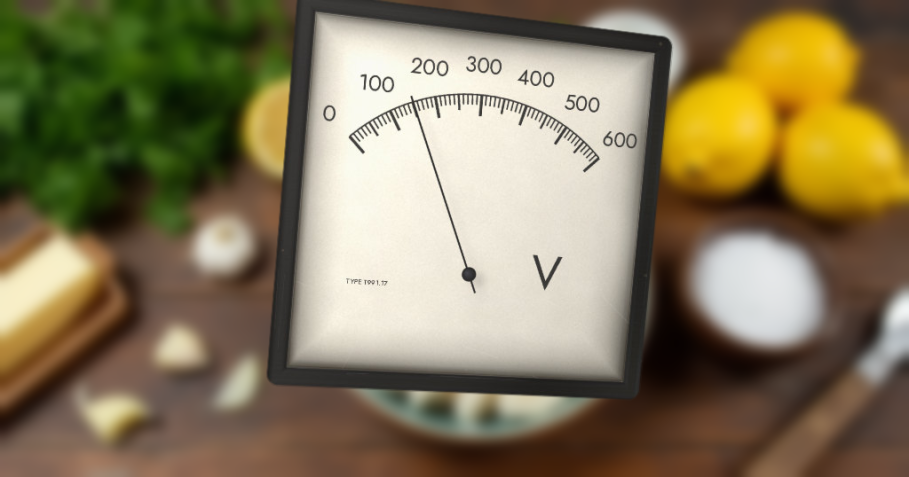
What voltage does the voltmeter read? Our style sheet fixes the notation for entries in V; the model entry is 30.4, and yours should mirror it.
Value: 150
